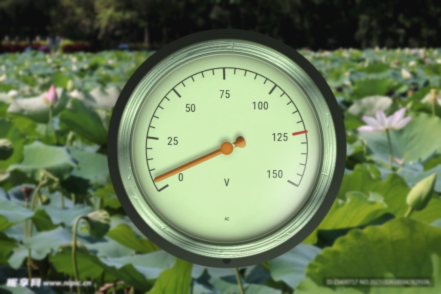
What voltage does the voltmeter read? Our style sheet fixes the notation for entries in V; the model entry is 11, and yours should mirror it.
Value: 5
